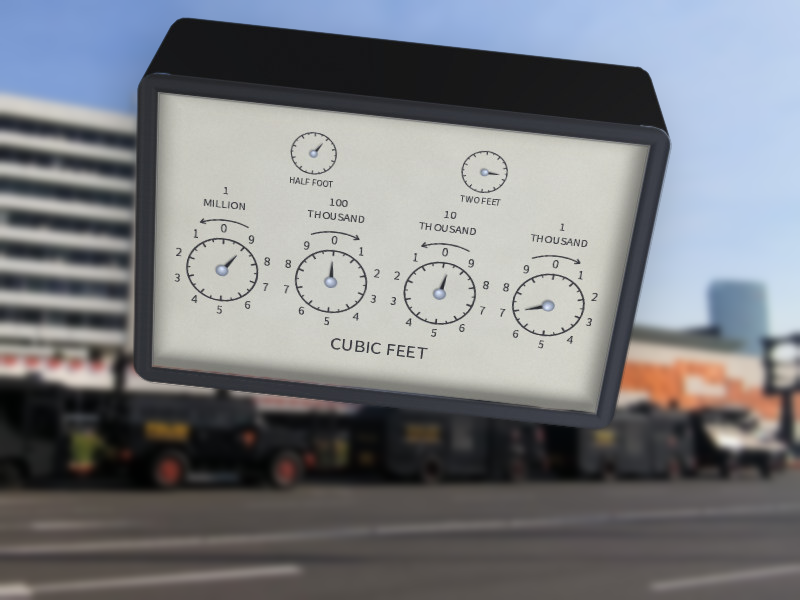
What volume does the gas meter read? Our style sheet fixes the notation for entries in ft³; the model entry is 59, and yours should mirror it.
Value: 899700
